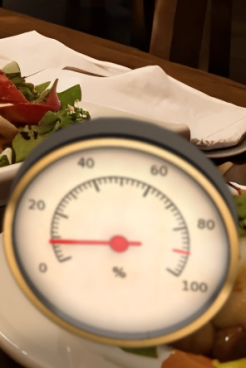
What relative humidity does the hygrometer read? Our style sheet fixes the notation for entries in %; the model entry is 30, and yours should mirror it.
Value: 10
